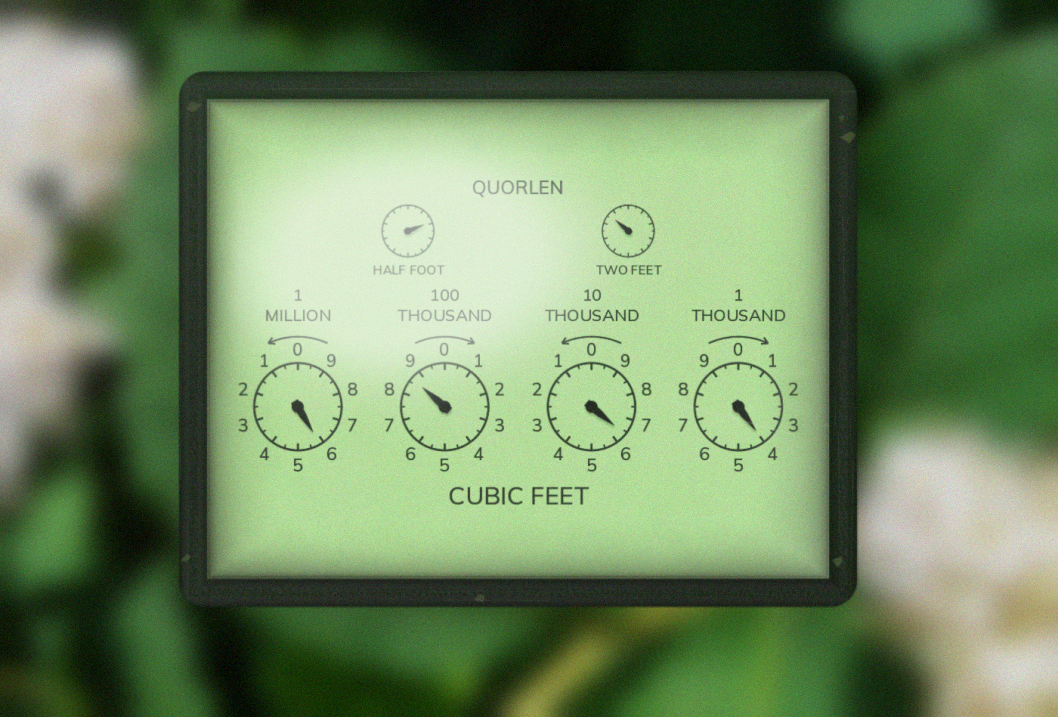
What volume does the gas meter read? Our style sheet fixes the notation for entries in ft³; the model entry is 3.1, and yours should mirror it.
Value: 586400
